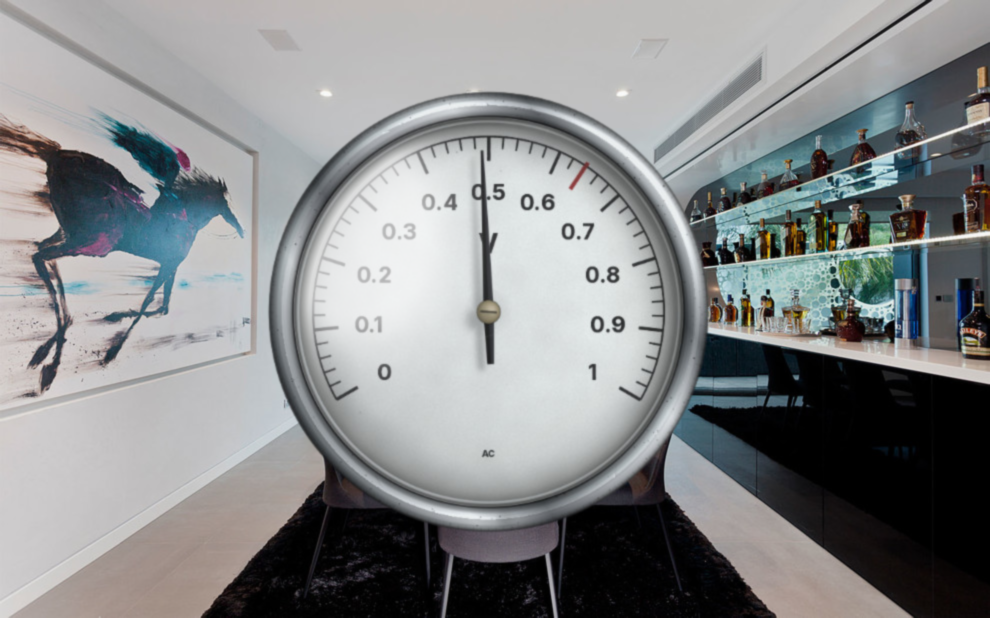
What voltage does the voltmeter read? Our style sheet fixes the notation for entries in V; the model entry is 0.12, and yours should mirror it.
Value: 0.49
